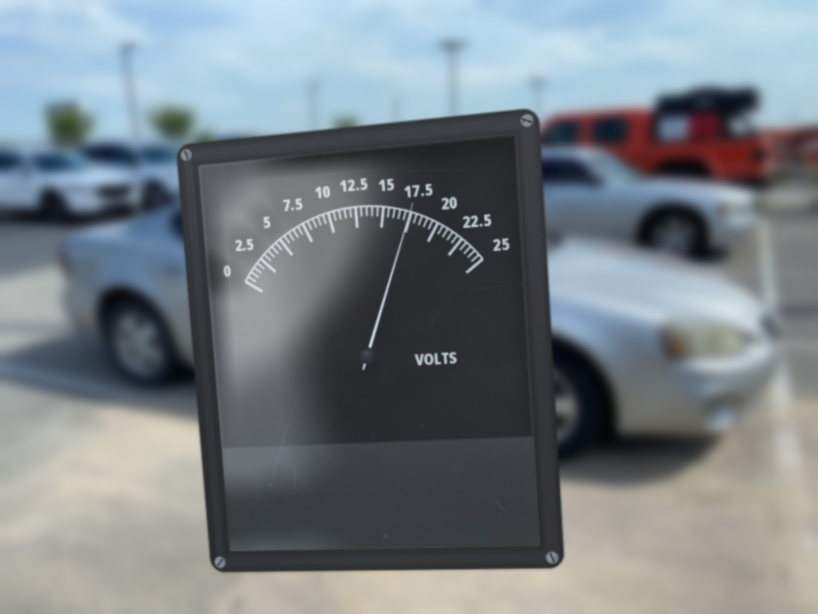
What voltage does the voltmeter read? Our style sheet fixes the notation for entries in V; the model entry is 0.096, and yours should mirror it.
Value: 17.5
